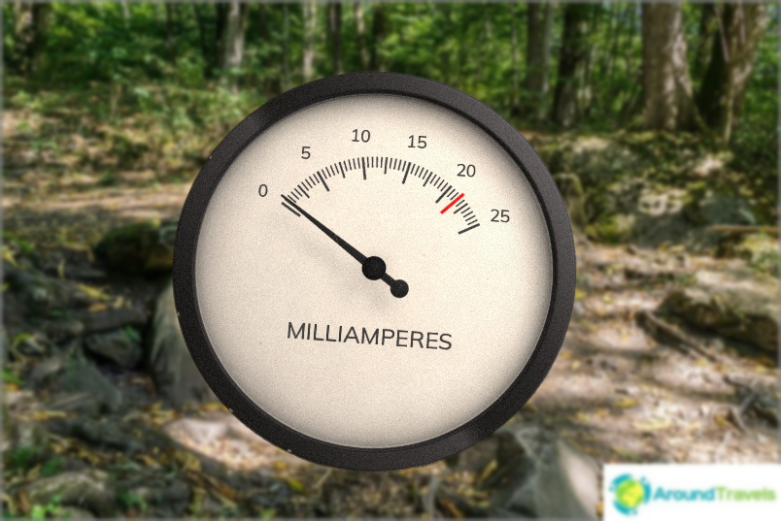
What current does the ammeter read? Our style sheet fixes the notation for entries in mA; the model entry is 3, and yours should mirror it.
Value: 0.5
